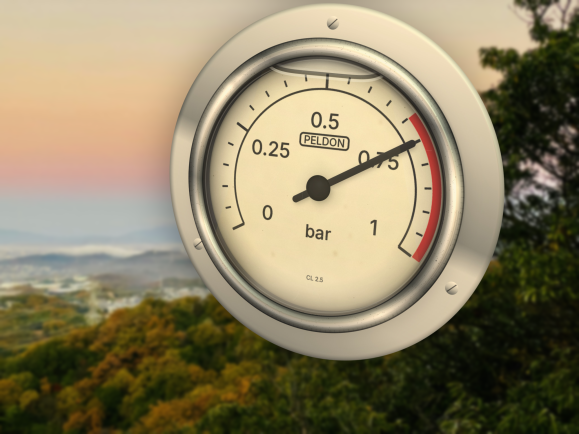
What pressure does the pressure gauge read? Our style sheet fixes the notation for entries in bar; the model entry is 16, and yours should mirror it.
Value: 0.75
